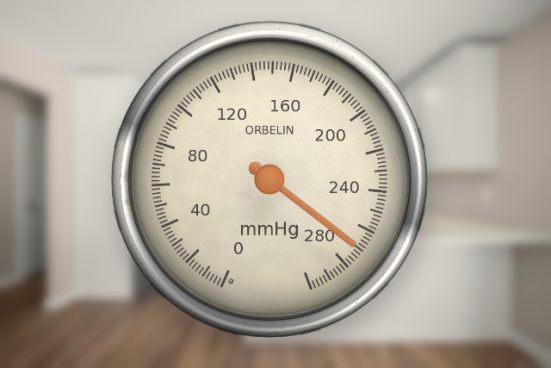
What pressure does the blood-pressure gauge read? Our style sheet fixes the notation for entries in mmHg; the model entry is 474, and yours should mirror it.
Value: 270
